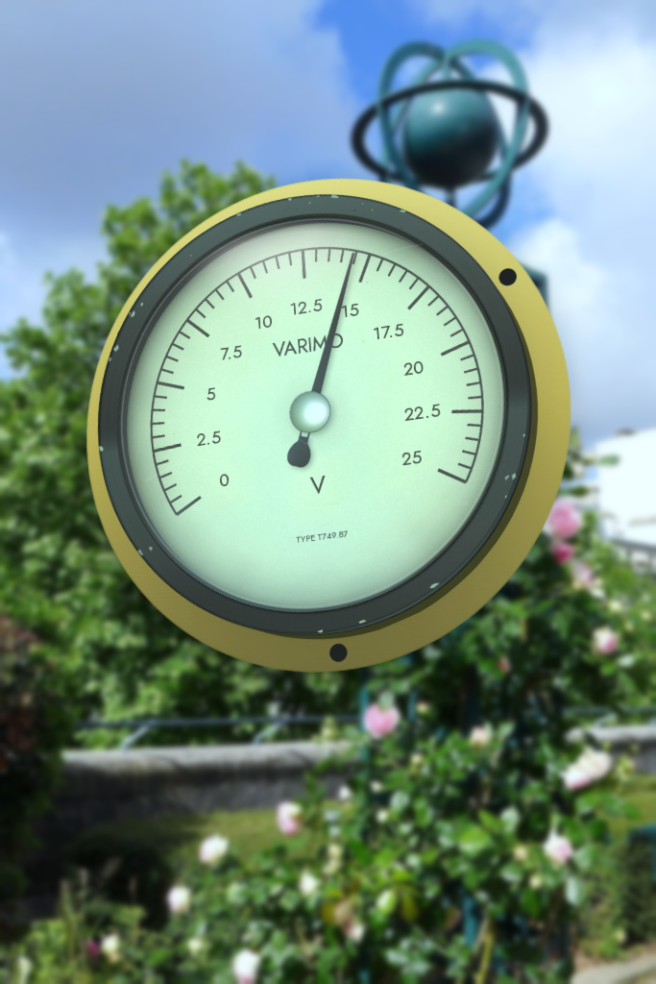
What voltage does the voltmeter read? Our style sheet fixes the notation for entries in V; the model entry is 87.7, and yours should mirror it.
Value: 14.5
